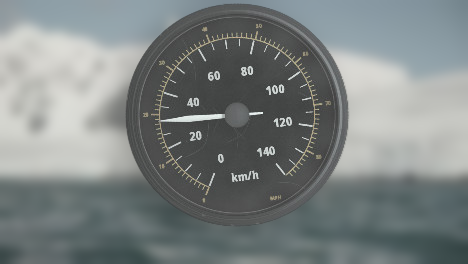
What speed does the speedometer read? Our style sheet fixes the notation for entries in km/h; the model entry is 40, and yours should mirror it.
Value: 30
